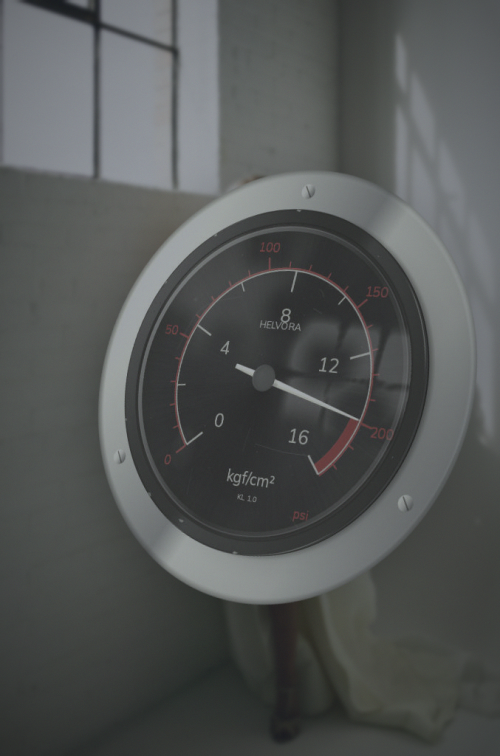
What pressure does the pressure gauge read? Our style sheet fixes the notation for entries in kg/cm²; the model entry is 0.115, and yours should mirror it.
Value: 14
